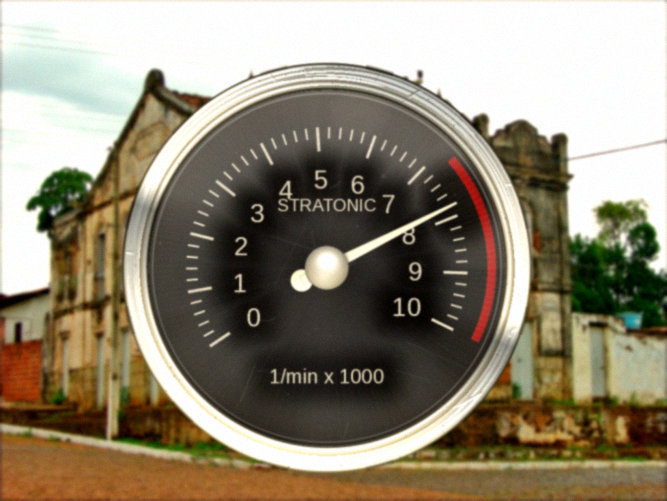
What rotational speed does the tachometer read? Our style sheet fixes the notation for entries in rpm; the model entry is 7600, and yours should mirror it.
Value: 7800
